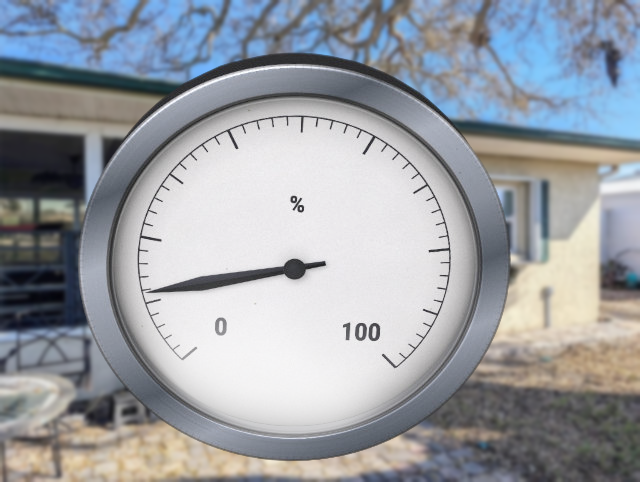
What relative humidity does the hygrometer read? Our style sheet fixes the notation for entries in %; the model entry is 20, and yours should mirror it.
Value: 12
